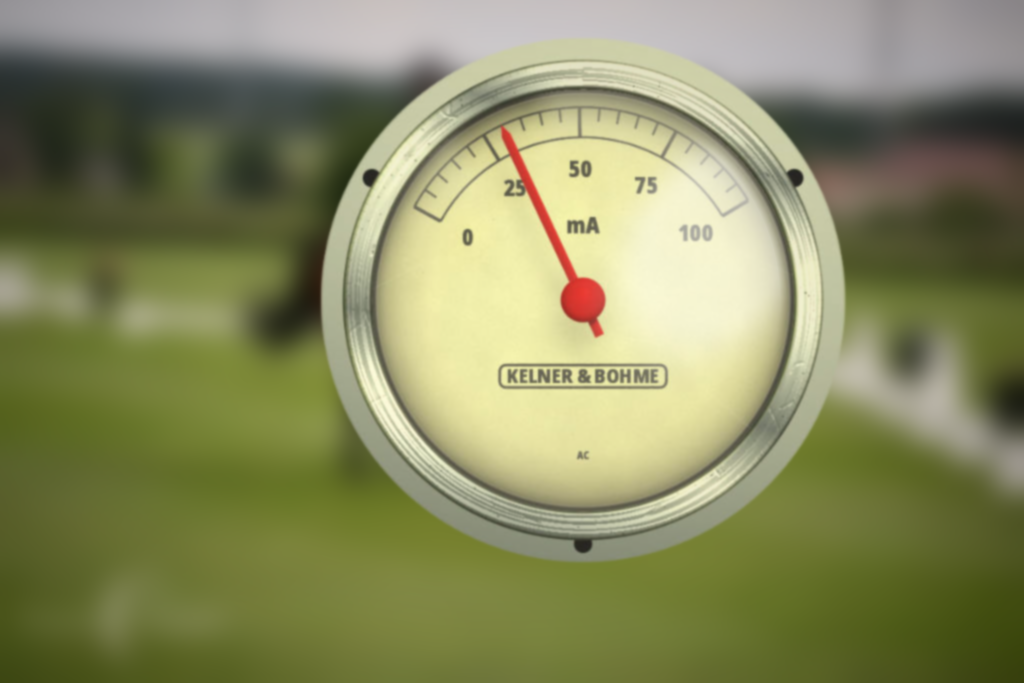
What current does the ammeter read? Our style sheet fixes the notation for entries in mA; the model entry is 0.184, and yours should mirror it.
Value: 30
